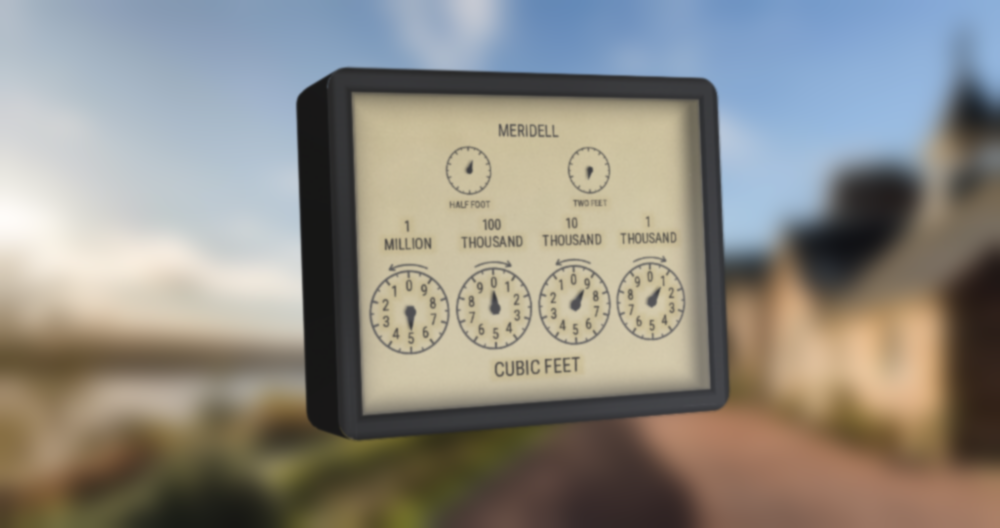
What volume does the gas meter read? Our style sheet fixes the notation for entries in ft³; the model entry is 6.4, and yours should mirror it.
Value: 499100
